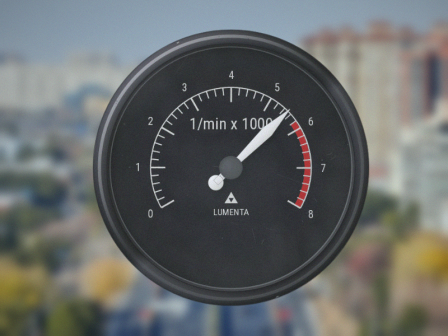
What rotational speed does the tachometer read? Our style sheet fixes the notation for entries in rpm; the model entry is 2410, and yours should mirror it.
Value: 5500
